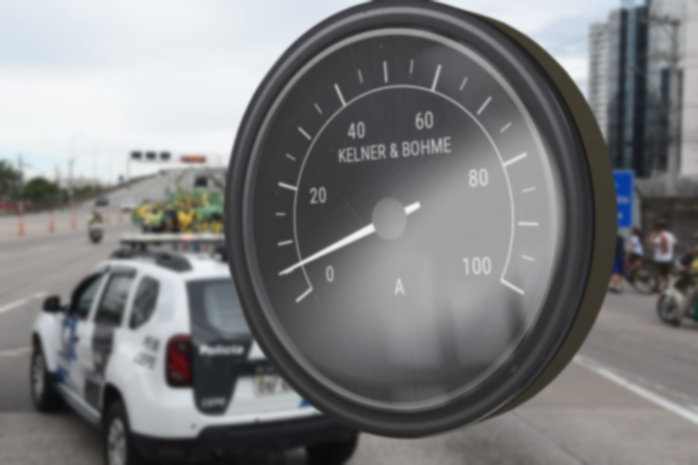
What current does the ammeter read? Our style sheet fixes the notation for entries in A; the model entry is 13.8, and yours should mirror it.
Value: 5
